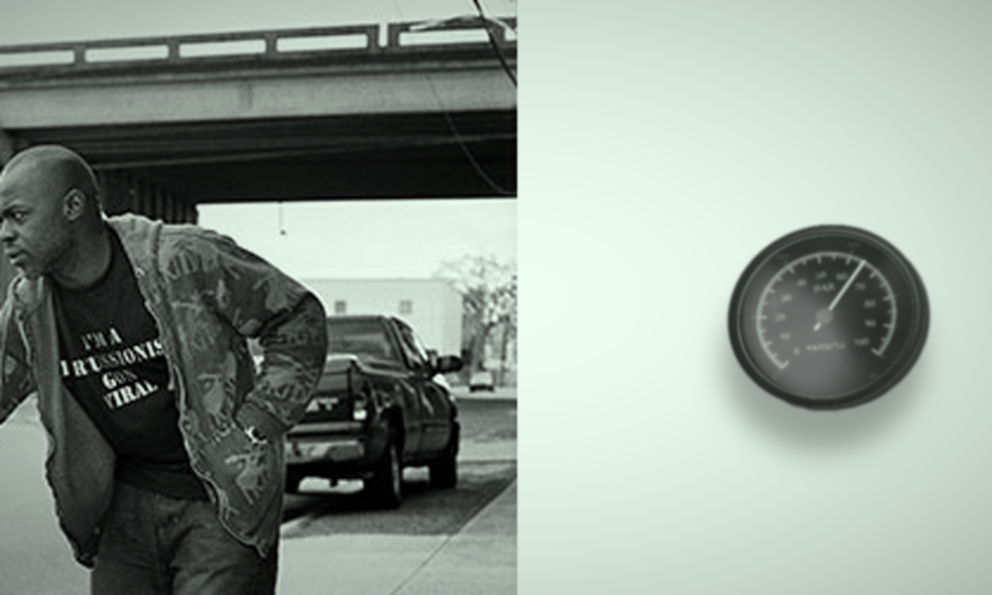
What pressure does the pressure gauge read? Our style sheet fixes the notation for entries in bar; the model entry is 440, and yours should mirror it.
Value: 65
